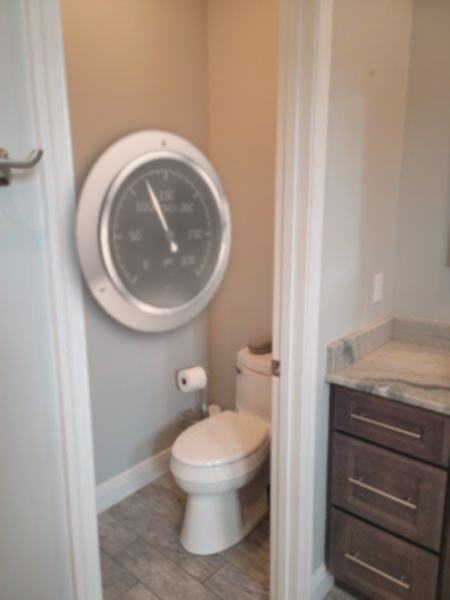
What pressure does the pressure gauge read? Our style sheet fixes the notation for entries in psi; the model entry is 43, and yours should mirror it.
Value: 120
